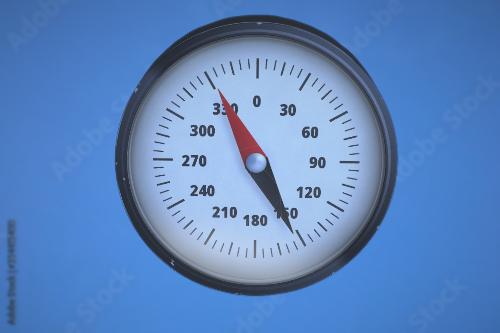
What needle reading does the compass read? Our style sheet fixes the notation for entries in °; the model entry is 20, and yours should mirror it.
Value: 332.5
